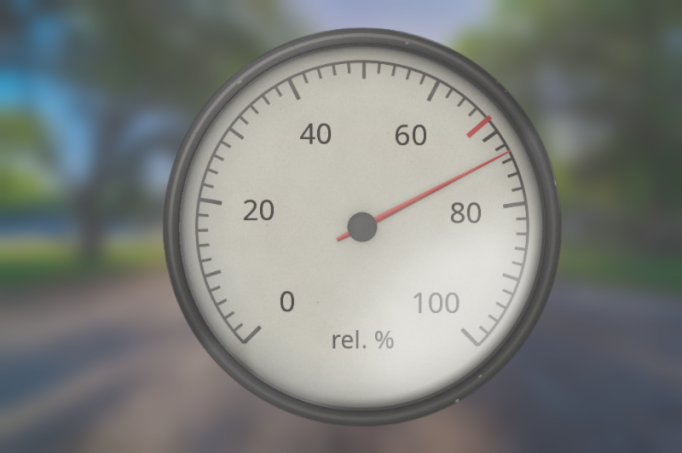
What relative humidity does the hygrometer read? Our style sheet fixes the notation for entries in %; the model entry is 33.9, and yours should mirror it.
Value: 73
